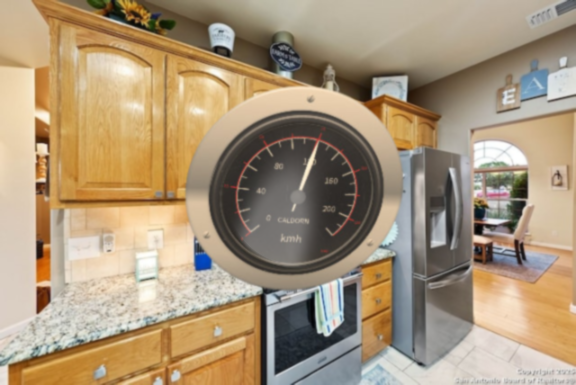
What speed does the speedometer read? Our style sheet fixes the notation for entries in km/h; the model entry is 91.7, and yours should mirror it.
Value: 120
